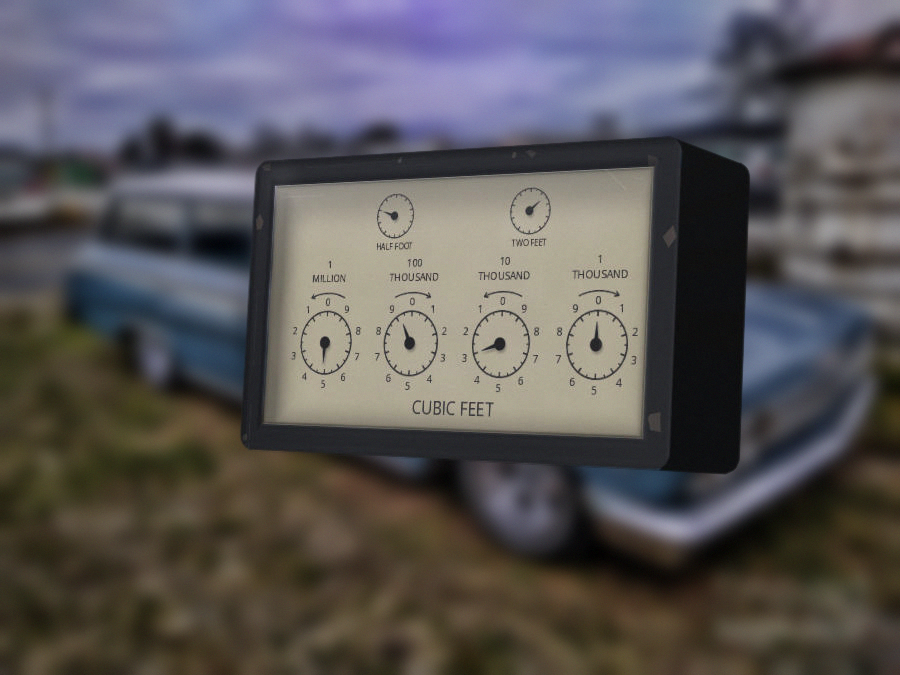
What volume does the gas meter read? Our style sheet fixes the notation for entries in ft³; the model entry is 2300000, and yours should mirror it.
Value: 493000
